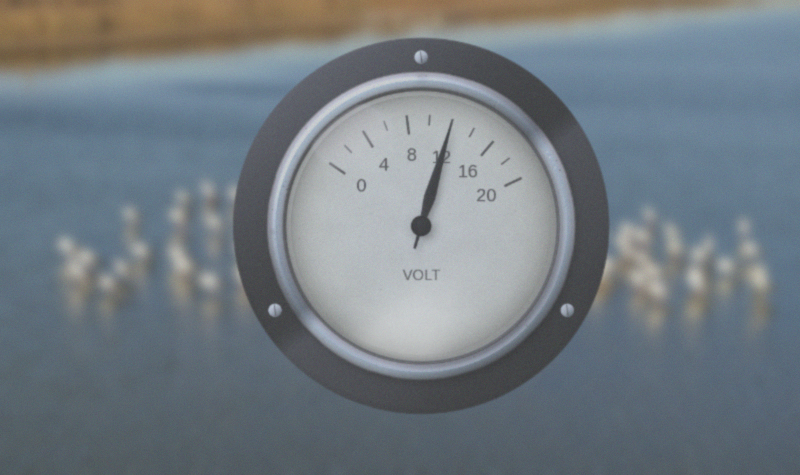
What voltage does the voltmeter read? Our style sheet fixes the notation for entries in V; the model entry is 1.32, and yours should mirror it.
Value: 12
